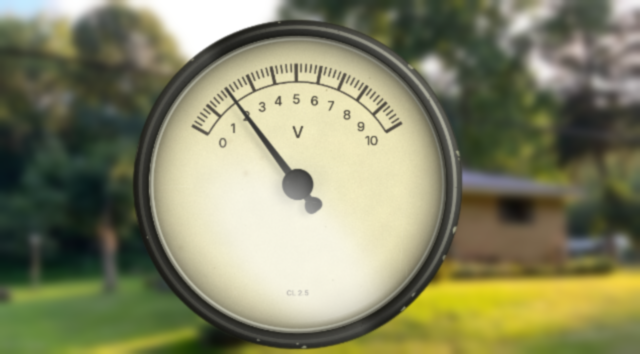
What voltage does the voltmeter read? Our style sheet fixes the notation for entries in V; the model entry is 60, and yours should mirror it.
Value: 2
